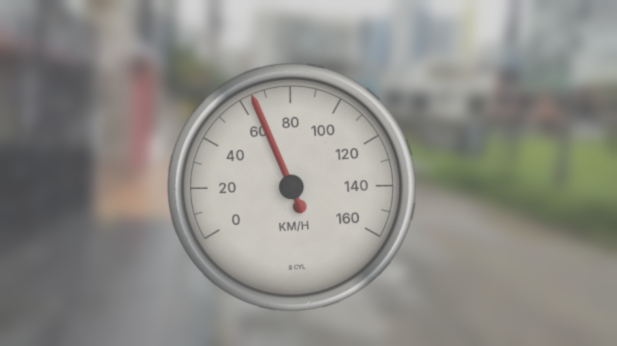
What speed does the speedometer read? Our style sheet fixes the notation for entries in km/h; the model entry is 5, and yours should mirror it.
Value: 65
